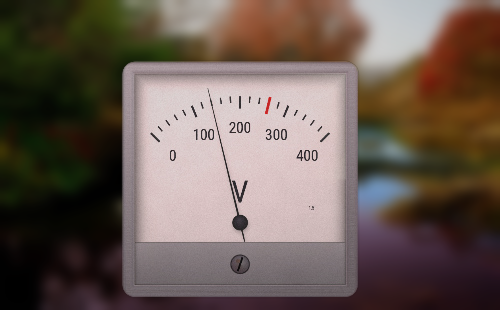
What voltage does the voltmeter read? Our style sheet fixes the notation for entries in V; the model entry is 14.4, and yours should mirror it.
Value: 140
